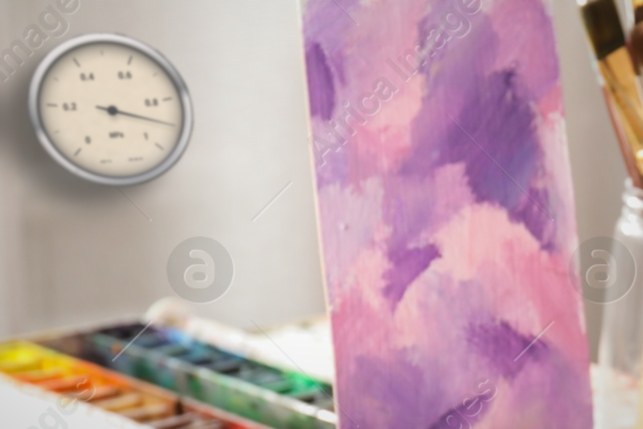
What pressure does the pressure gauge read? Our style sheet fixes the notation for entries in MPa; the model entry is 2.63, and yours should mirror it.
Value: 0.9
